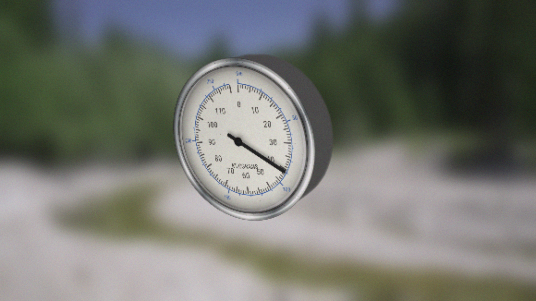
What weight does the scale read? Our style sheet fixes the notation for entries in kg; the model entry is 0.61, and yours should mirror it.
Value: 40
